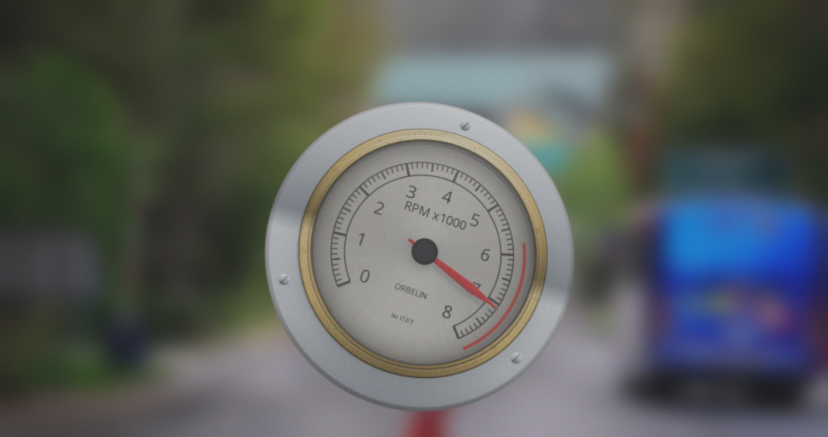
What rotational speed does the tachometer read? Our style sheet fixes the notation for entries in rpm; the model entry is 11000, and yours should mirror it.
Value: 7100
